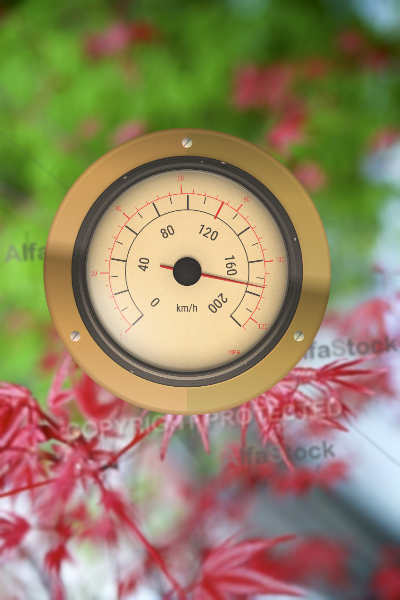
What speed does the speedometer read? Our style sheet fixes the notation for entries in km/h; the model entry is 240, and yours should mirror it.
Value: 175
